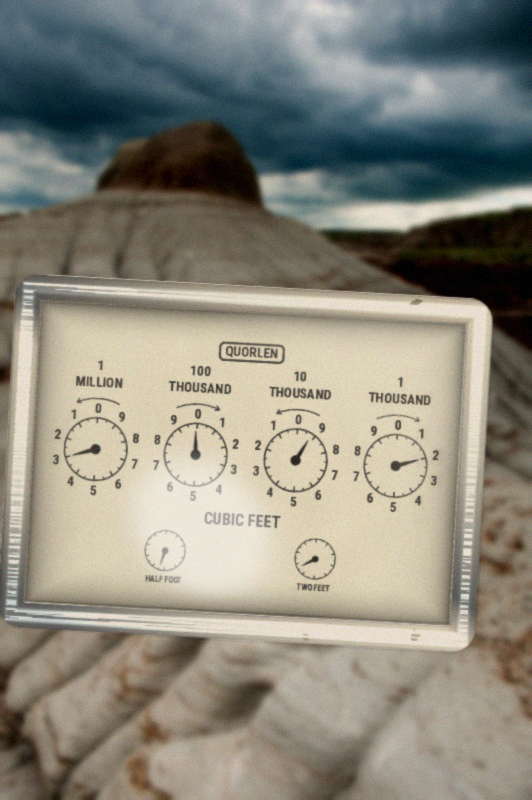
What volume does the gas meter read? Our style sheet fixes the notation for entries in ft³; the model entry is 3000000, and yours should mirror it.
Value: 299200
